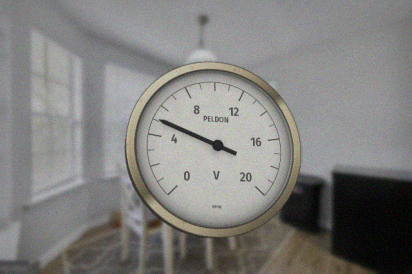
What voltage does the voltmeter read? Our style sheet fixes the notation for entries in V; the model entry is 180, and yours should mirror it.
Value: 5
